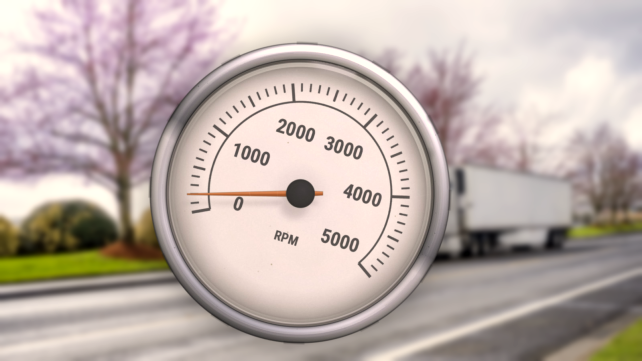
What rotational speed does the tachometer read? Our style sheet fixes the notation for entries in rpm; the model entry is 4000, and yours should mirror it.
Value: 200
